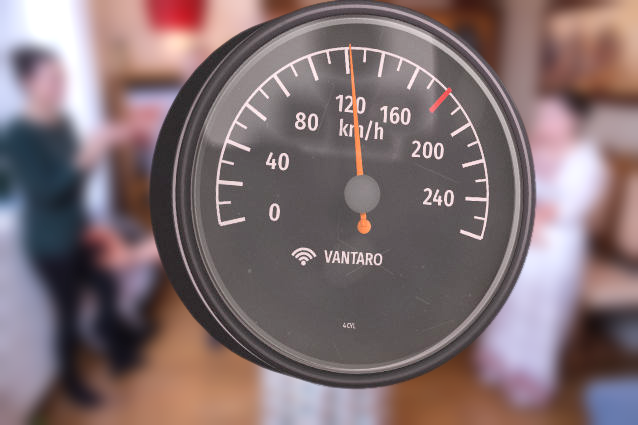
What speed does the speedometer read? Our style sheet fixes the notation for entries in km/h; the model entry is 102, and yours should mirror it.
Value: 120
